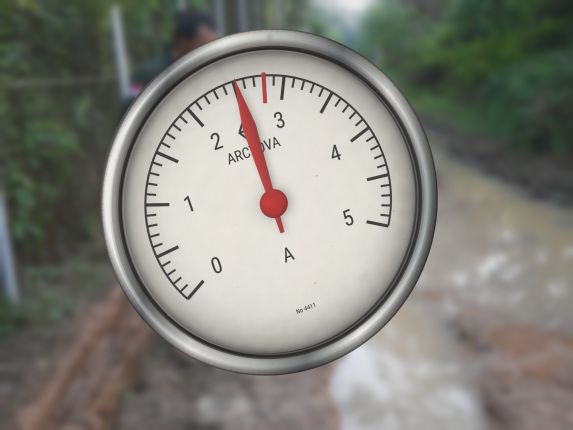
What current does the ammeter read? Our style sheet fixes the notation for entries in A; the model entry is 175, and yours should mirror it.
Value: 2.5
